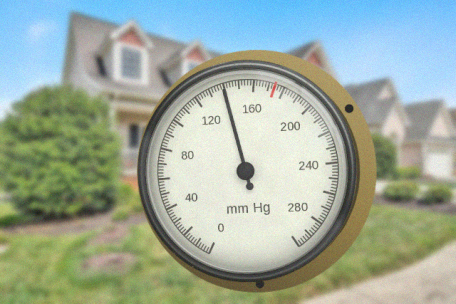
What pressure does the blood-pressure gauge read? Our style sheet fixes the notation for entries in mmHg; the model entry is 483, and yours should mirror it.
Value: 140
